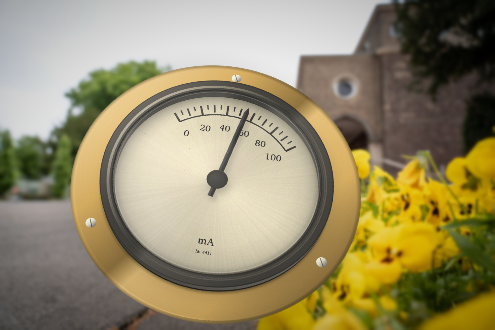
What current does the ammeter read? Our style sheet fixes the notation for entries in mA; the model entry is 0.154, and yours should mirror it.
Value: 55
